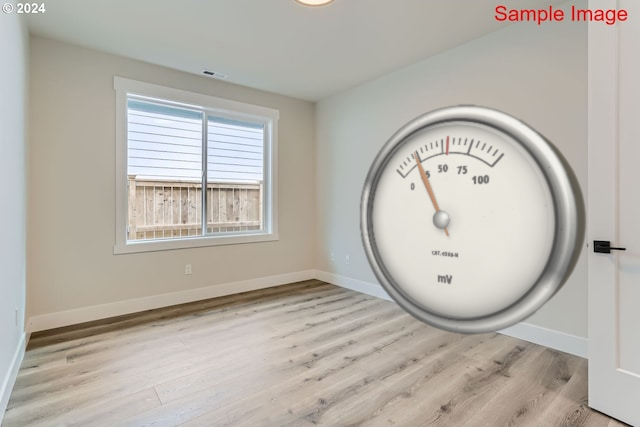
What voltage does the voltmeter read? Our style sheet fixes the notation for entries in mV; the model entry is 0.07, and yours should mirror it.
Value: 25
